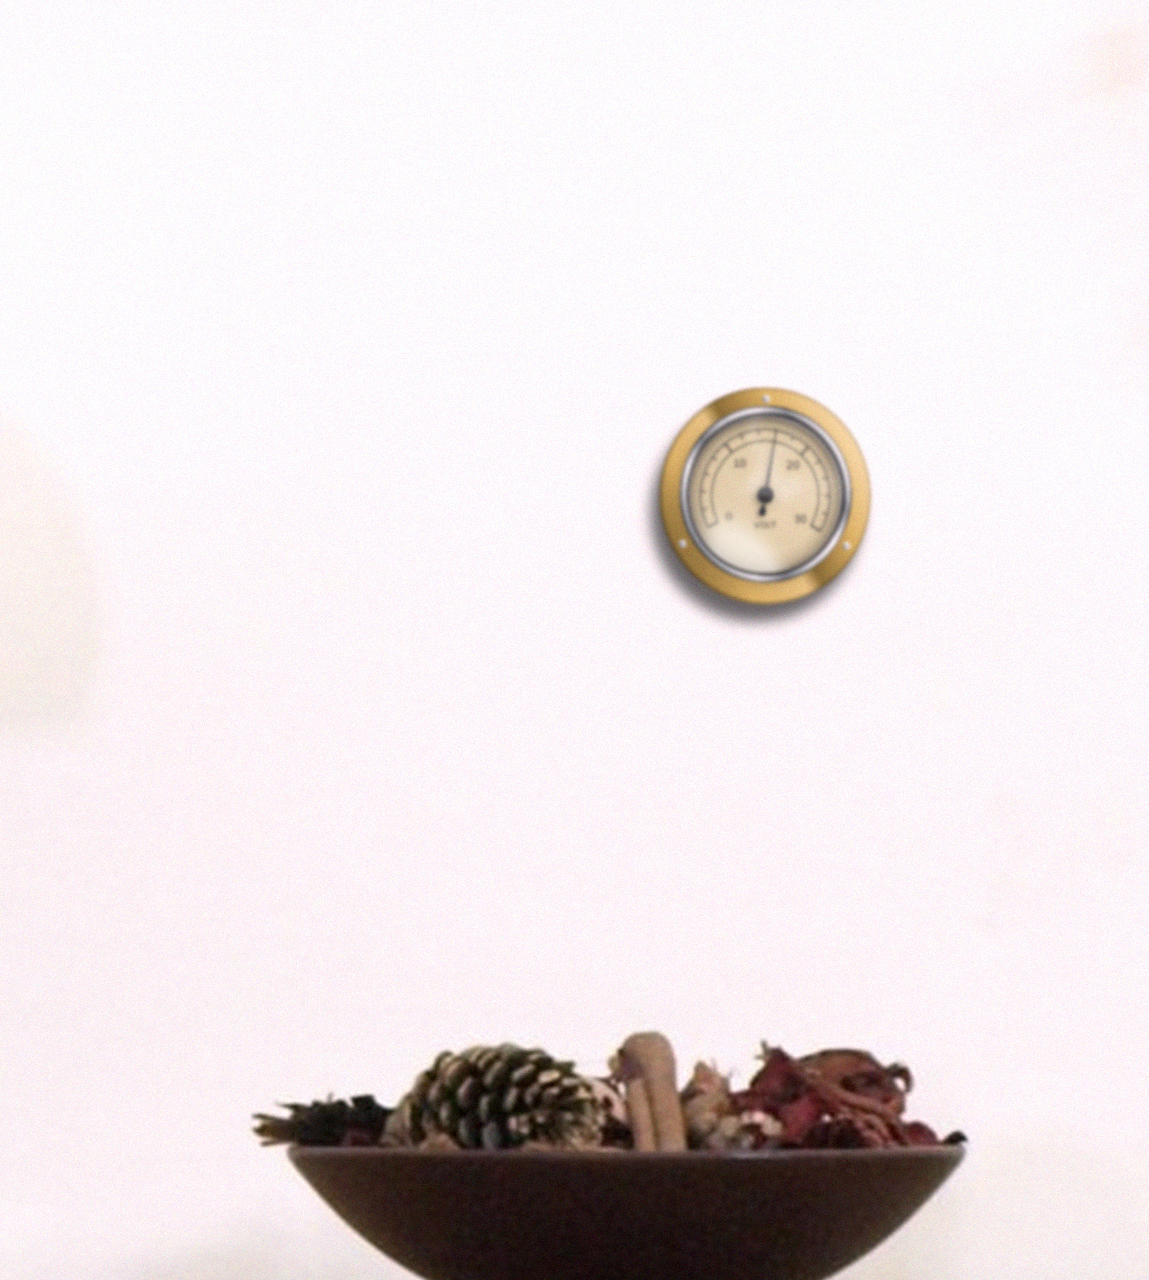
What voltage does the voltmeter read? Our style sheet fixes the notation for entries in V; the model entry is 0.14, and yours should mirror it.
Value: 16
